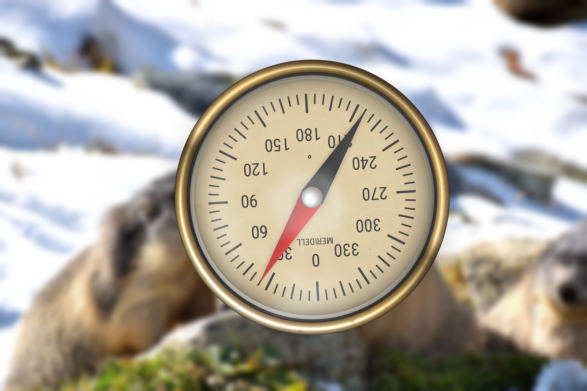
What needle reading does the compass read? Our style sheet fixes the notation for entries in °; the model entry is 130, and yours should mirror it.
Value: 35
